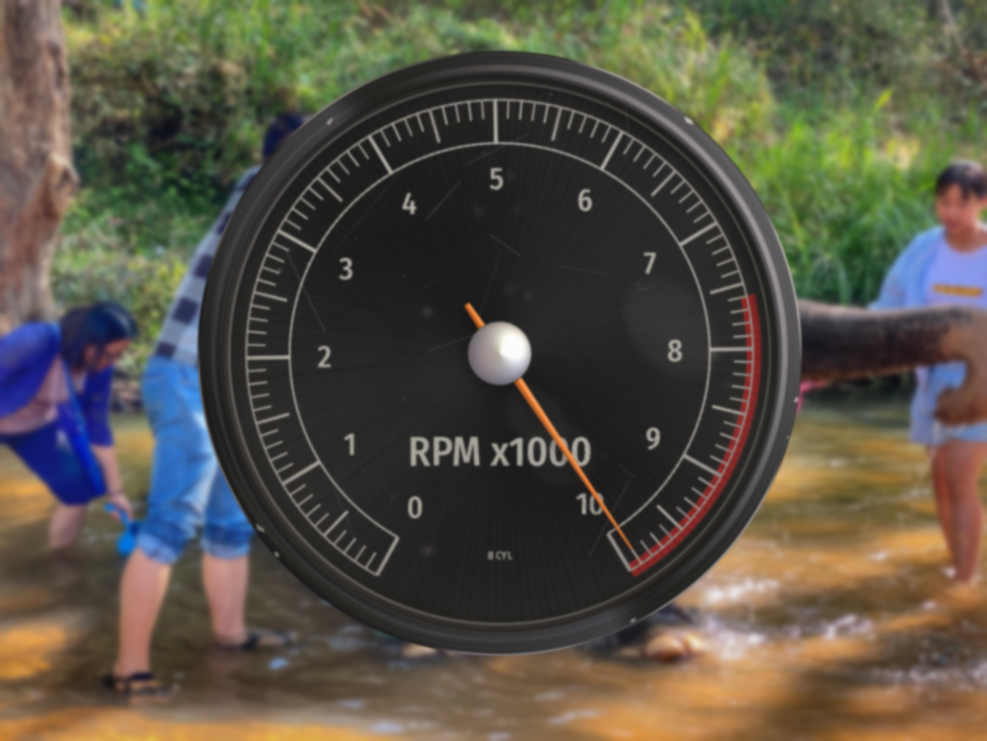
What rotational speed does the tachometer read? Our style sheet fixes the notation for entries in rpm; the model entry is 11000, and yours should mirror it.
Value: 9900
